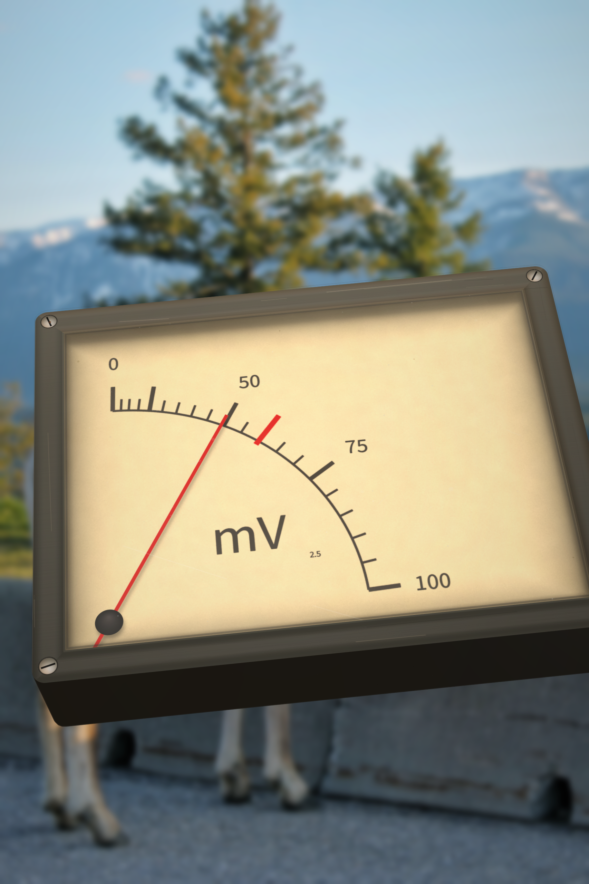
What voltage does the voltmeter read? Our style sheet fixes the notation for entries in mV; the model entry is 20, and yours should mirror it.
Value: 50
